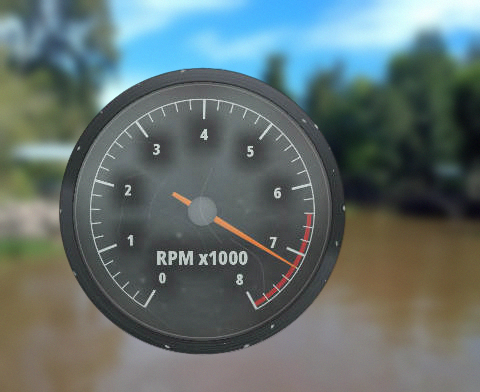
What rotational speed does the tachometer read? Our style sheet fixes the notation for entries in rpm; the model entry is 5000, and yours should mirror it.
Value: 7200
